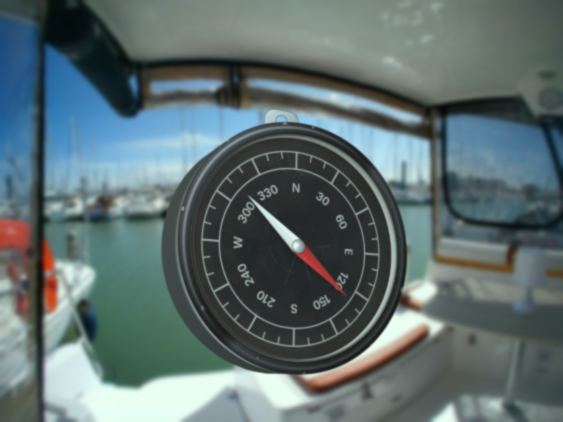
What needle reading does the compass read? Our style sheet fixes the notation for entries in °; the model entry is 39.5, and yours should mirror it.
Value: 130
